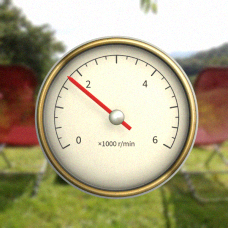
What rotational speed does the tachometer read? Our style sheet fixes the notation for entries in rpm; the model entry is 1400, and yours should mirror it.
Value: 1750
